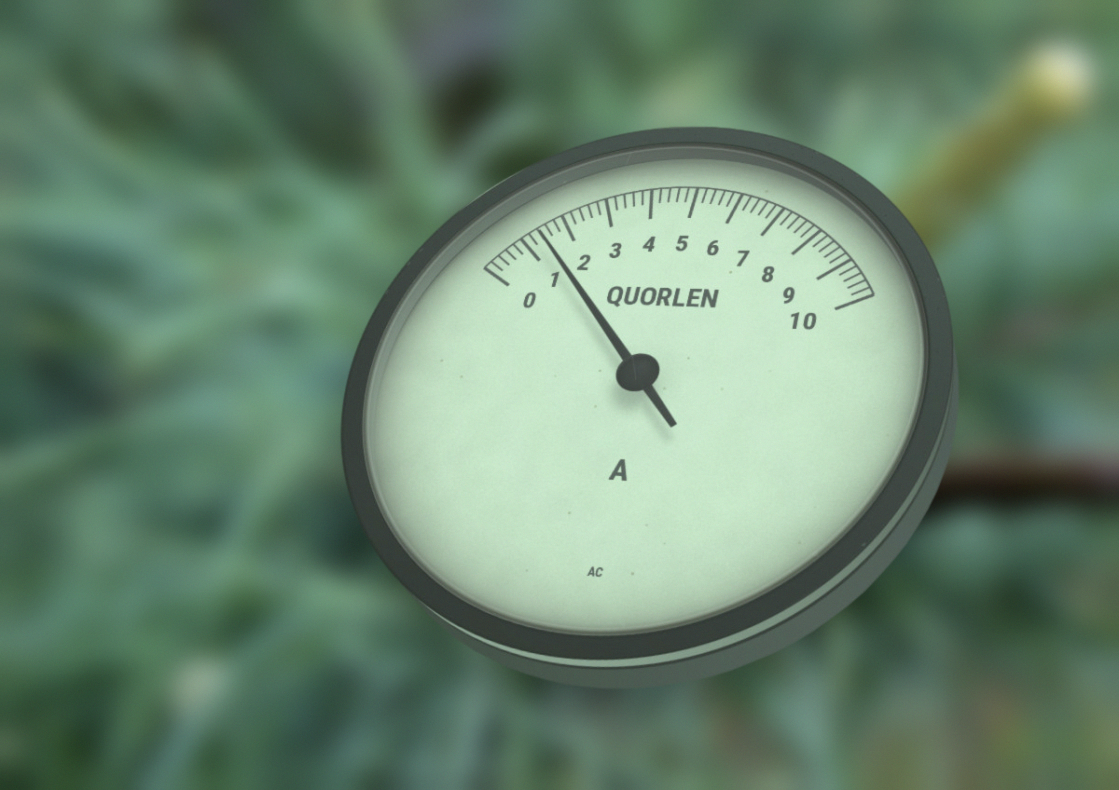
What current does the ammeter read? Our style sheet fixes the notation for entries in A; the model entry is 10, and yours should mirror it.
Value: 1.4
